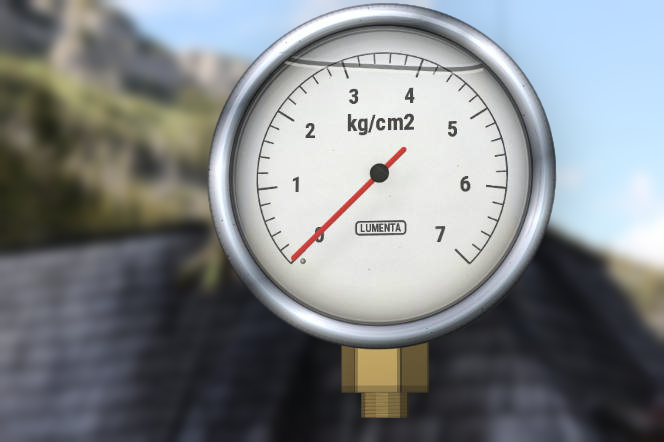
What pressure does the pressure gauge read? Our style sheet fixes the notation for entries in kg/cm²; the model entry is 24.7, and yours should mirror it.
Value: 0
